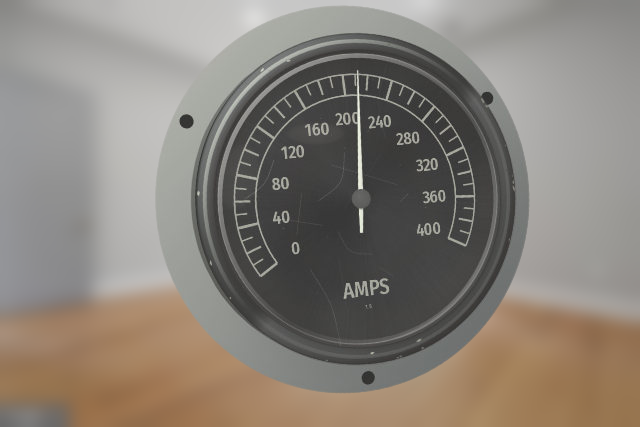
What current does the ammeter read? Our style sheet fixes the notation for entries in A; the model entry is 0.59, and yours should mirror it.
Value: 210
